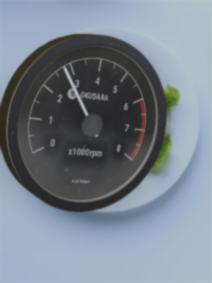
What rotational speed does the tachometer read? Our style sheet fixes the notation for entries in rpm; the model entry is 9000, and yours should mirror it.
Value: 2750
